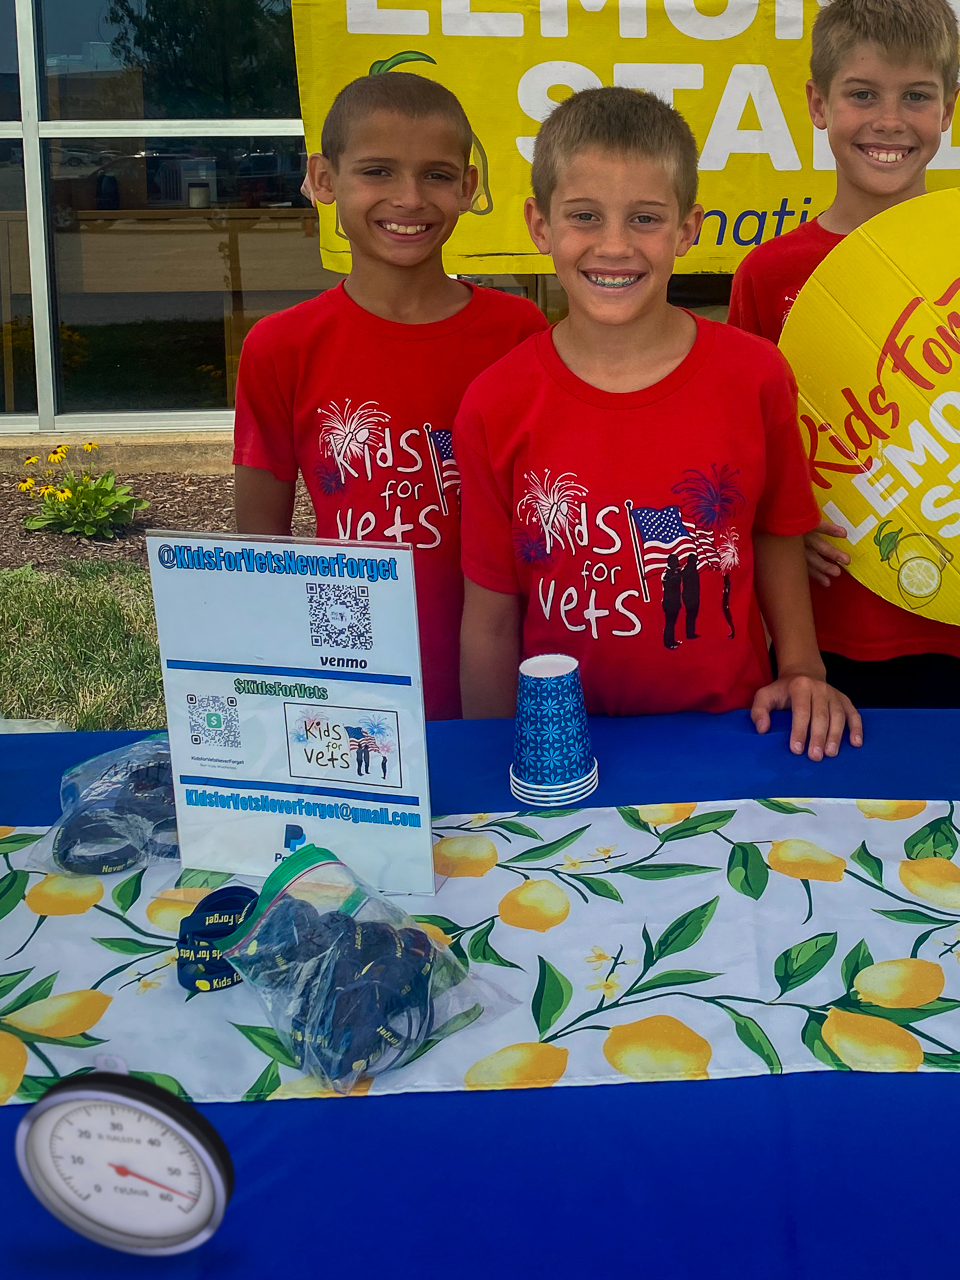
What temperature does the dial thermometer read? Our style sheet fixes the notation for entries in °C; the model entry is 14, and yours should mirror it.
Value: 55
